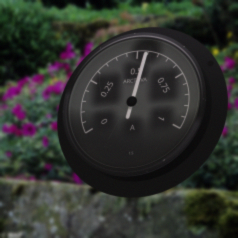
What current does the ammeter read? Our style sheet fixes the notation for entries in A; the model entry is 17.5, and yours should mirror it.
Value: 0.55
